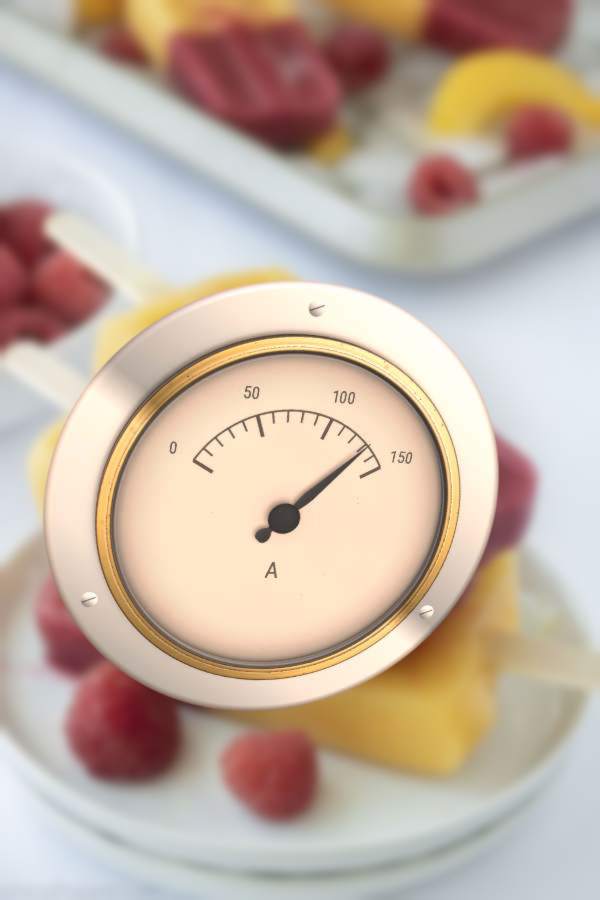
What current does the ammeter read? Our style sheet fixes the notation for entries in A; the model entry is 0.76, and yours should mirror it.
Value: 130
